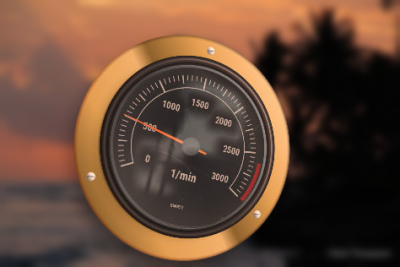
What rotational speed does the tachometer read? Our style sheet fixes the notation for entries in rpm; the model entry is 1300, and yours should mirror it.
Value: 500
